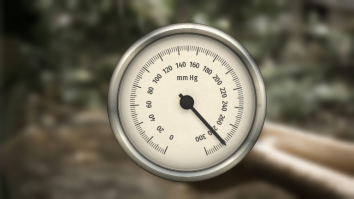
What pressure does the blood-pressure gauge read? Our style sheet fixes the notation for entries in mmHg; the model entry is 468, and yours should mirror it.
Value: 280
